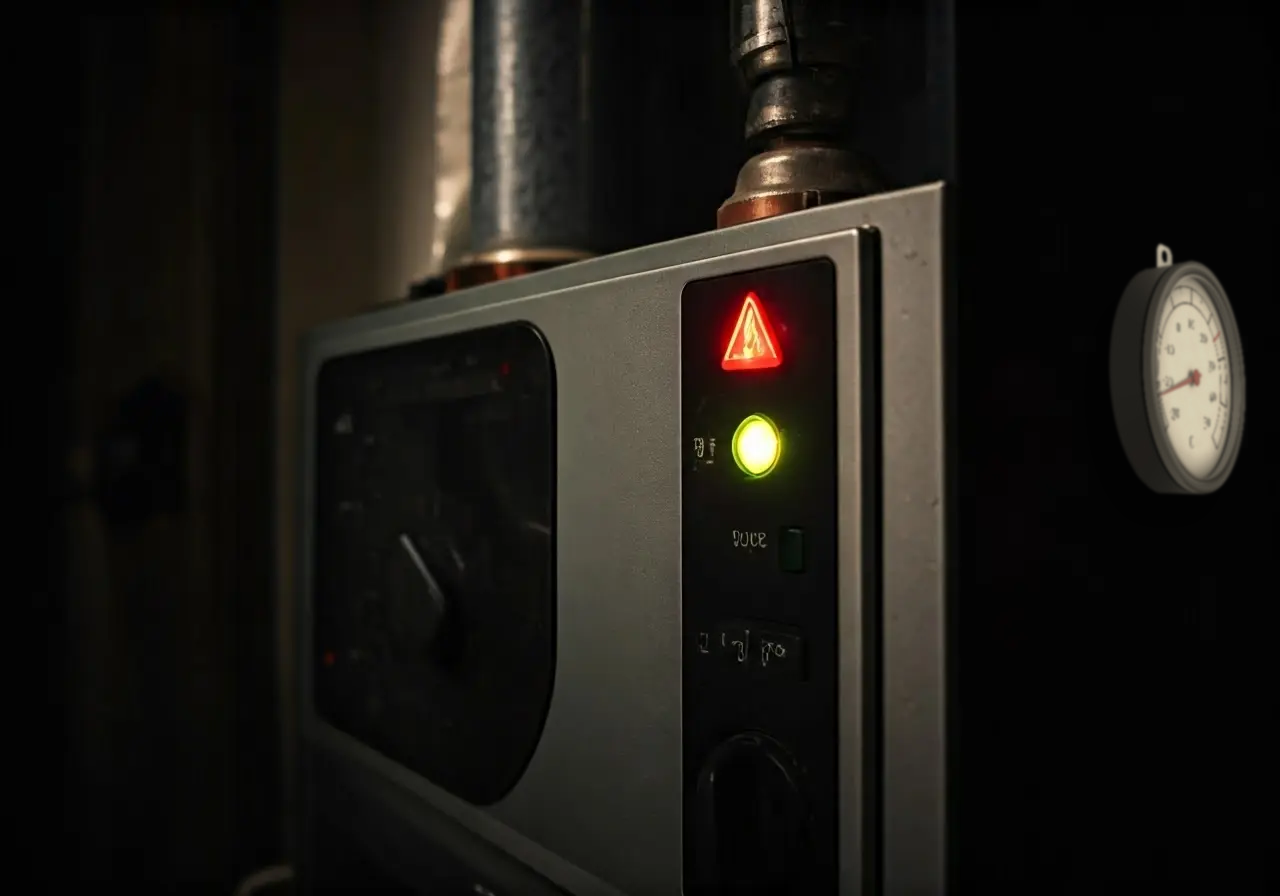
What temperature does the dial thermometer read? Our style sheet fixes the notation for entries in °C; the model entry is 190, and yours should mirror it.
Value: -22.5
